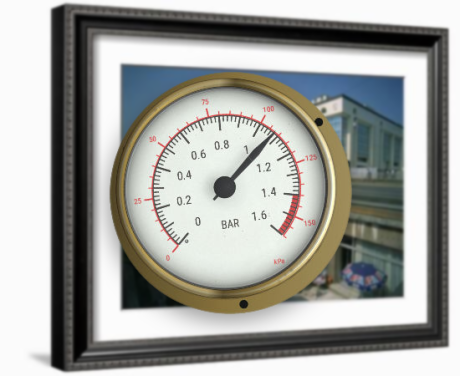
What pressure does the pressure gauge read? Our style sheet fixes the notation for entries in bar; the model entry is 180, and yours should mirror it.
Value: 1.08
